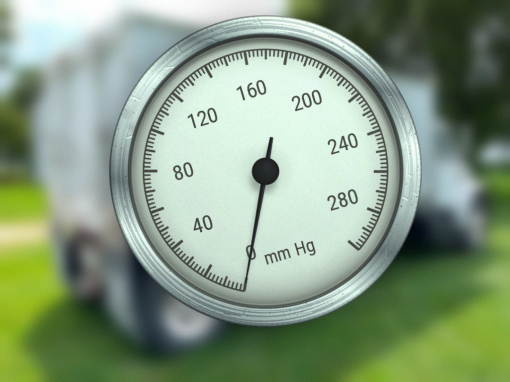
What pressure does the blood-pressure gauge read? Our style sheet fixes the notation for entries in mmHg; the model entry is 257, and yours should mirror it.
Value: 0
